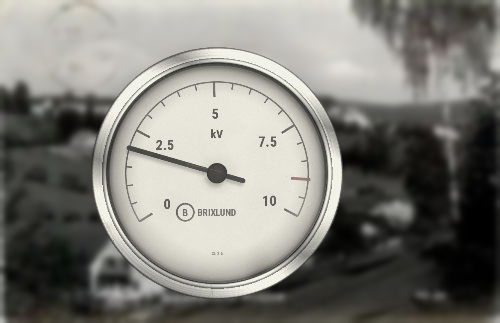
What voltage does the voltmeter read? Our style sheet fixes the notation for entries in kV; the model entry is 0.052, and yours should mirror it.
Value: 2
